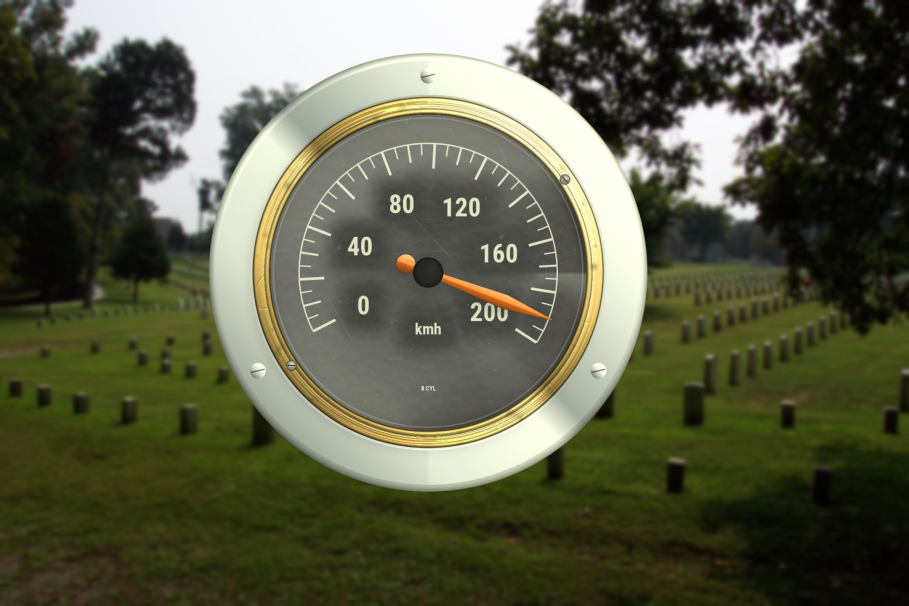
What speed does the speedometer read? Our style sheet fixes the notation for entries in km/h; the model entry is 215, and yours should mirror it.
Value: 190
